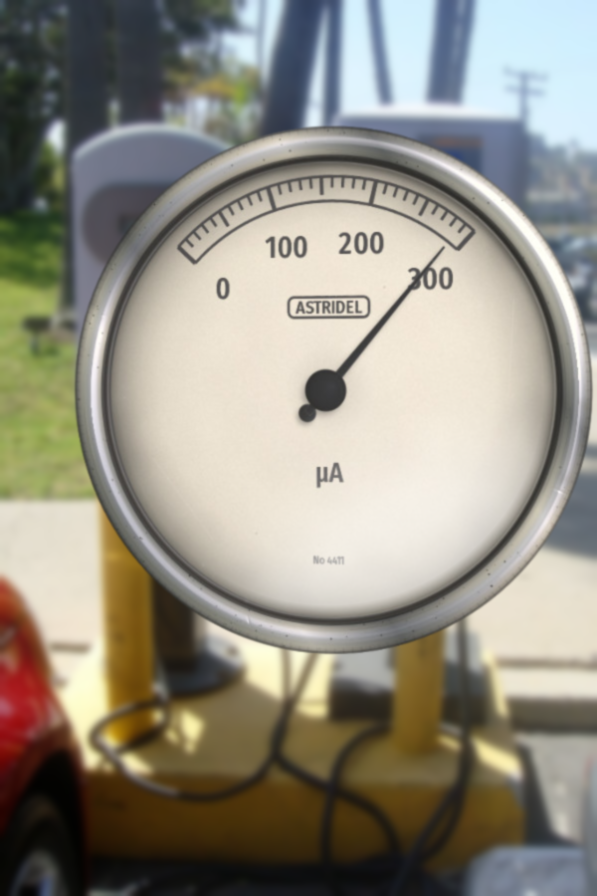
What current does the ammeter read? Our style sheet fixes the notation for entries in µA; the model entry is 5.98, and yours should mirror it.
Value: 290
